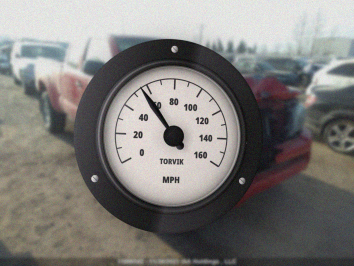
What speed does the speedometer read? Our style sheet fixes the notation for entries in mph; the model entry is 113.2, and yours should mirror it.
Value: 55
